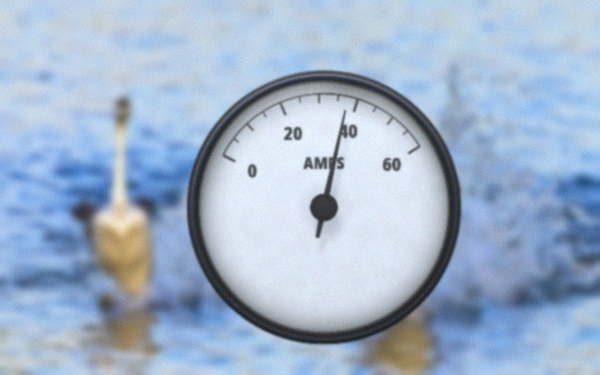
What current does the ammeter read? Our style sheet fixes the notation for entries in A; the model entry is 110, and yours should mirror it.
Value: 37.5
